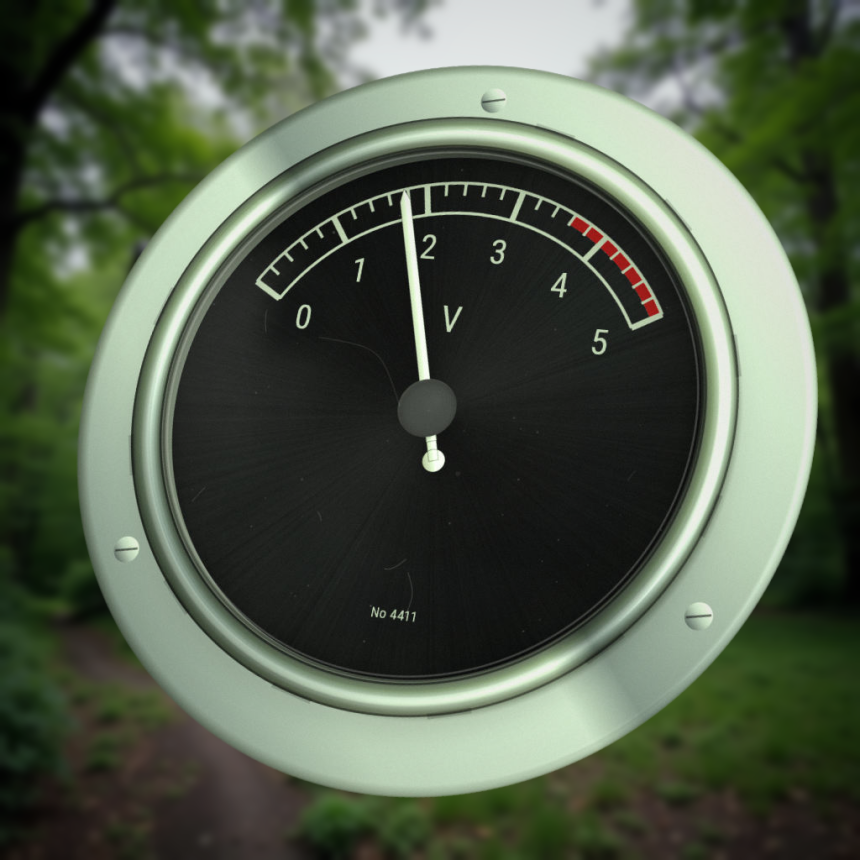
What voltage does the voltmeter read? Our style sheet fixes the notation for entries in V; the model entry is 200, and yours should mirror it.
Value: 1.8
